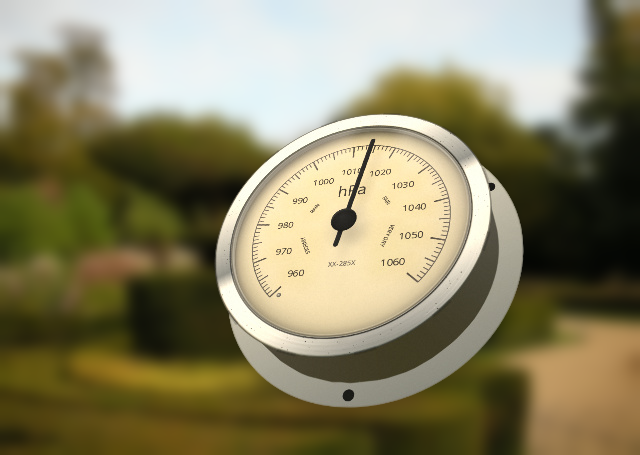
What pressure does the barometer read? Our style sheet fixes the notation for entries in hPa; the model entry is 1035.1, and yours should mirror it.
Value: 1015
